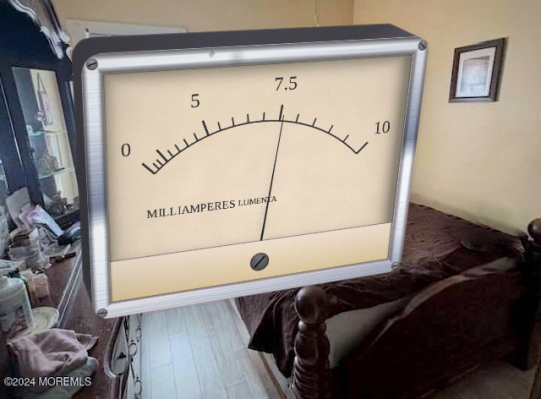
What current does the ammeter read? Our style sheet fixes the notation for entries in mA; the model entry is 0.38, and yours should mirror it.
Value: 7.5
